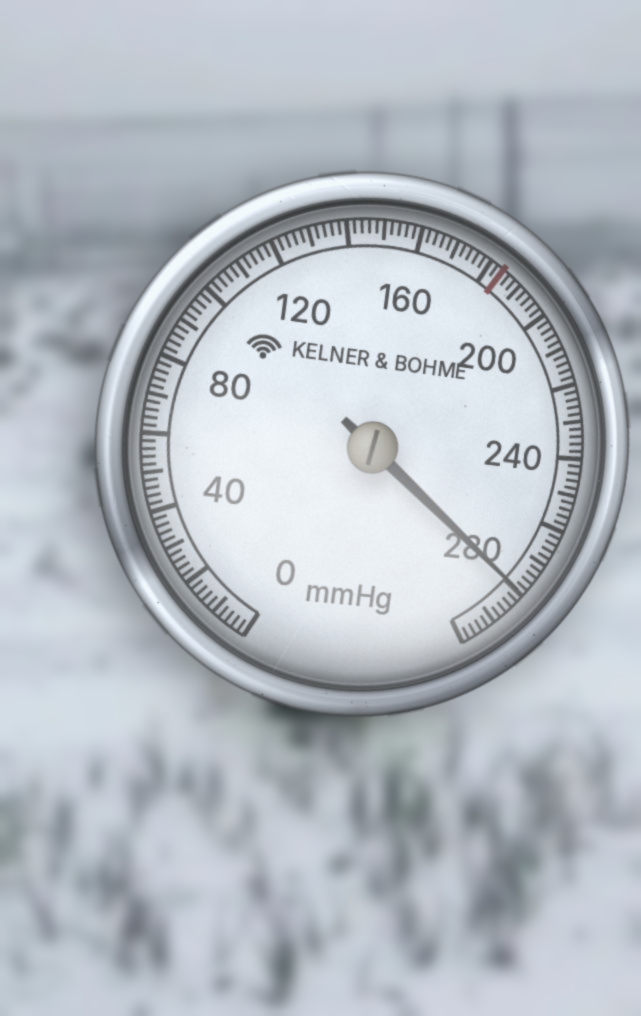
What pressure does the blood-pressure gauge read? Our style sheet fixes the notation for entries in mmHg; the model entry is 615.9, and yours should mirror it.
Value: 280
